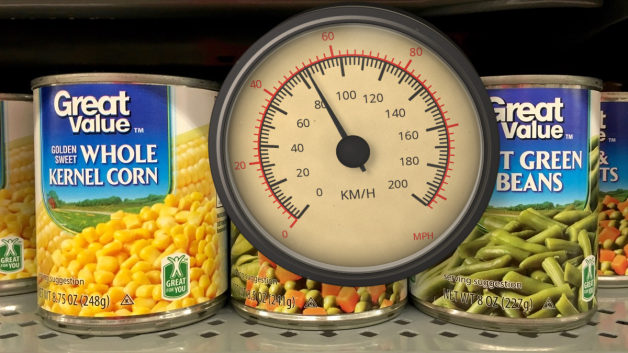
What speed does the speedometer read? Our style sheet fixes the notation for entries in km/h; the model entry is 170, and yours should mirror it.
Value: 84
